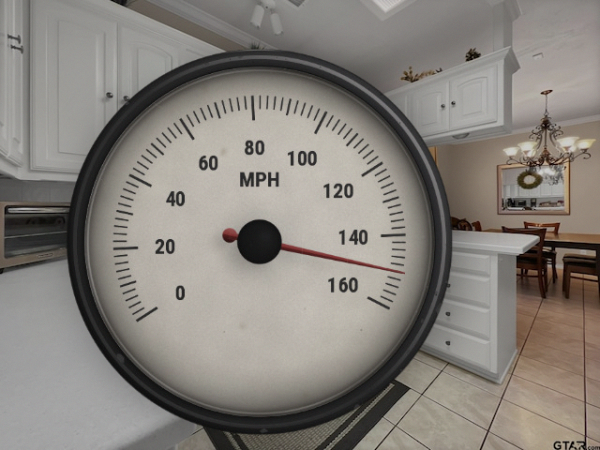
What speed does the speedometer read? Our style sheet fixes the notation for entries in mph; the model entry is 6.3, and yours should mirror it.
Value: 150
